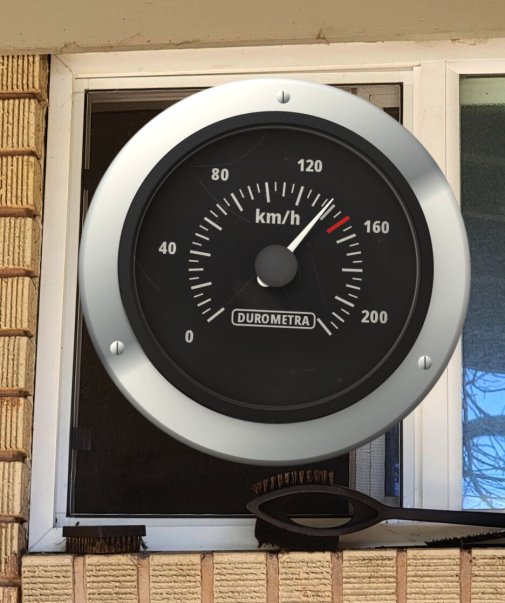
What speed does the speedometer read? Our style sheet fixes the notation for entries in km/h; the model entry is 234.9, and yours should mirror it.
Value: 137.5
